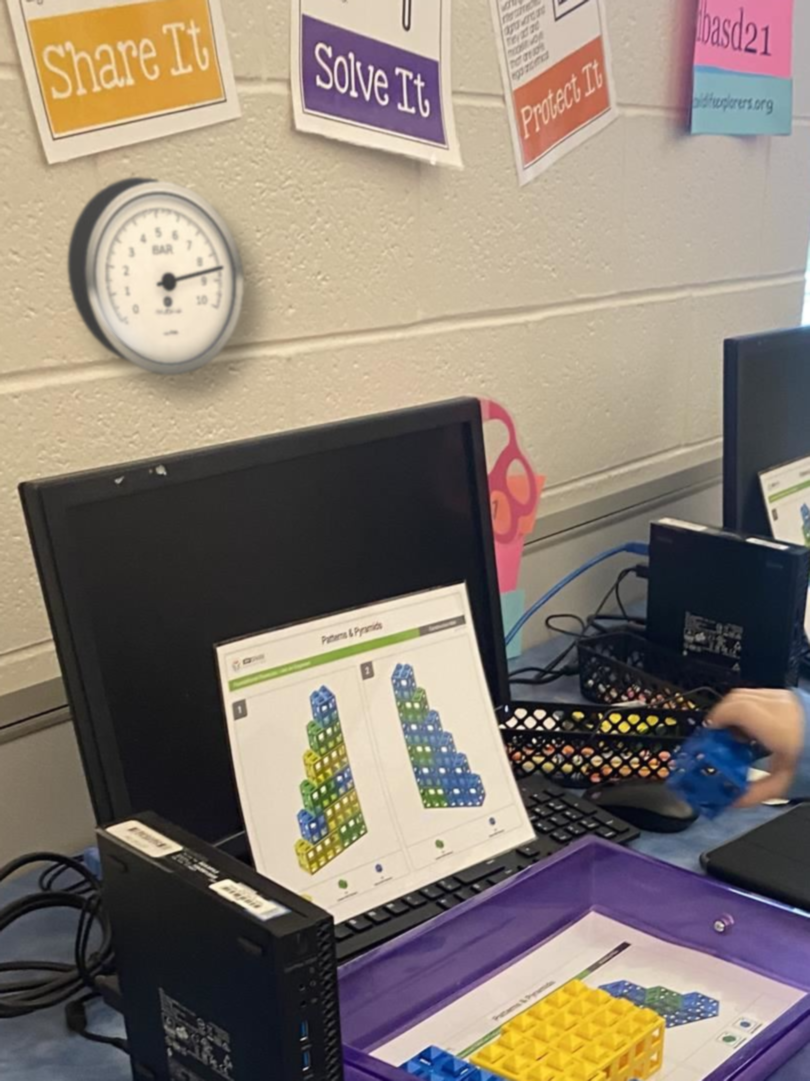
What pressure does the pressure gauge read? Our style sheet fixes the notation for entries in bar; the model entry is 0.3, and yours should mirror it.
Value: 8.5
